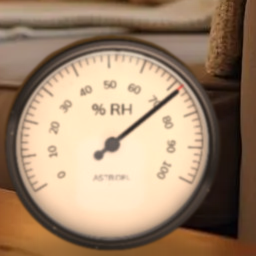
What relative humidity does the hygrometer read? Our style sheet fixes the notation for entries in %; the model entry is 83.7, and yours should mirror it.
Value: 72
